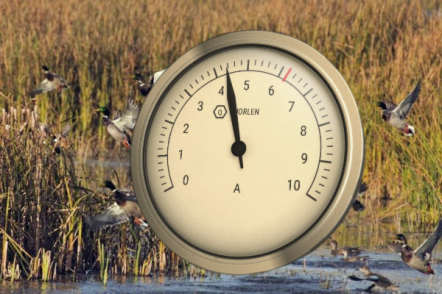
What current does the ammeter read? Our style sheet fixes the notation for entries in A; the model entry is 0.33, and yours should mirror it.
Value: 4.4
